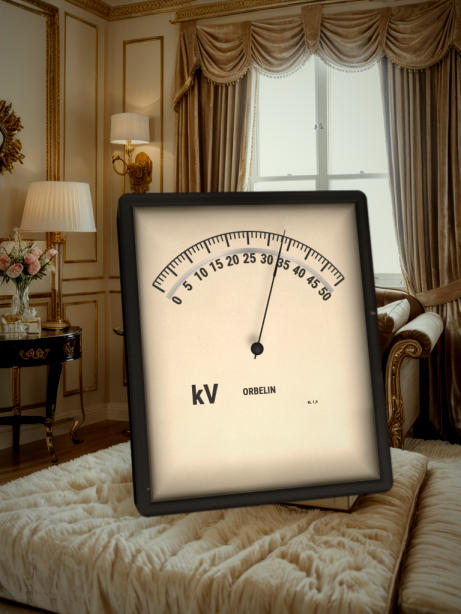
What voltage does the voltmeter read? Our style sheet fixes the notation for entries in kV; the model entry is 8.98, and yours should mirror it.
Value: 33
